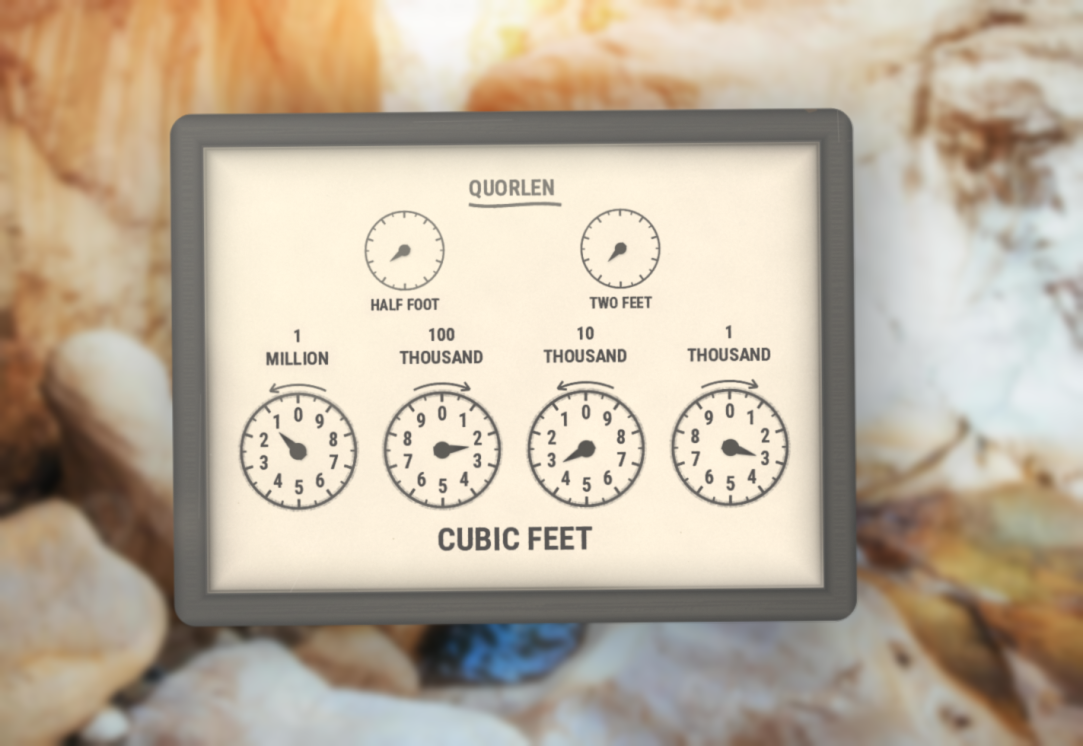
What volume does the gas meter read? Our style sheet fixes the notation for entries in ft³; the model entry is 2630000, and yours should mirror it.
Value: 123300
